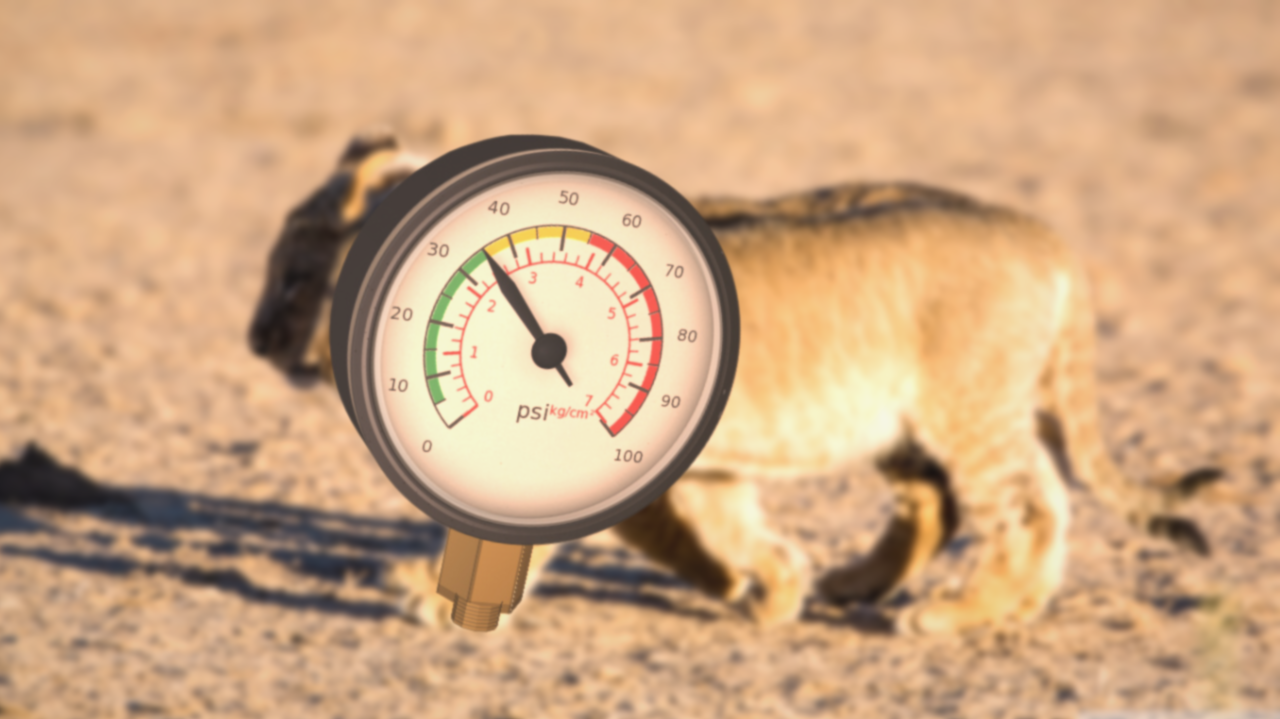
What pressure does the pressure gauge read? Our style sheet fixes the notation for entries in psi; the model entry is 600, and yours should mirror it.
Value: 35
